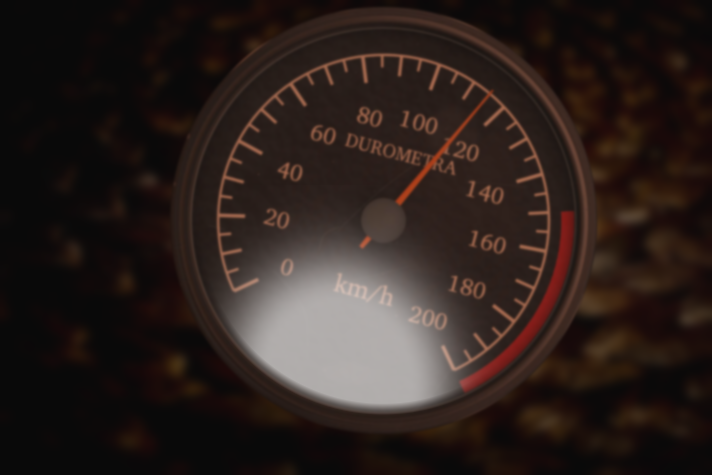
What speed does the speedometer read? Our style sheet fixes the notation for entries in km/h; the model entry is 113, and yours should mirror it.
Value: 115
